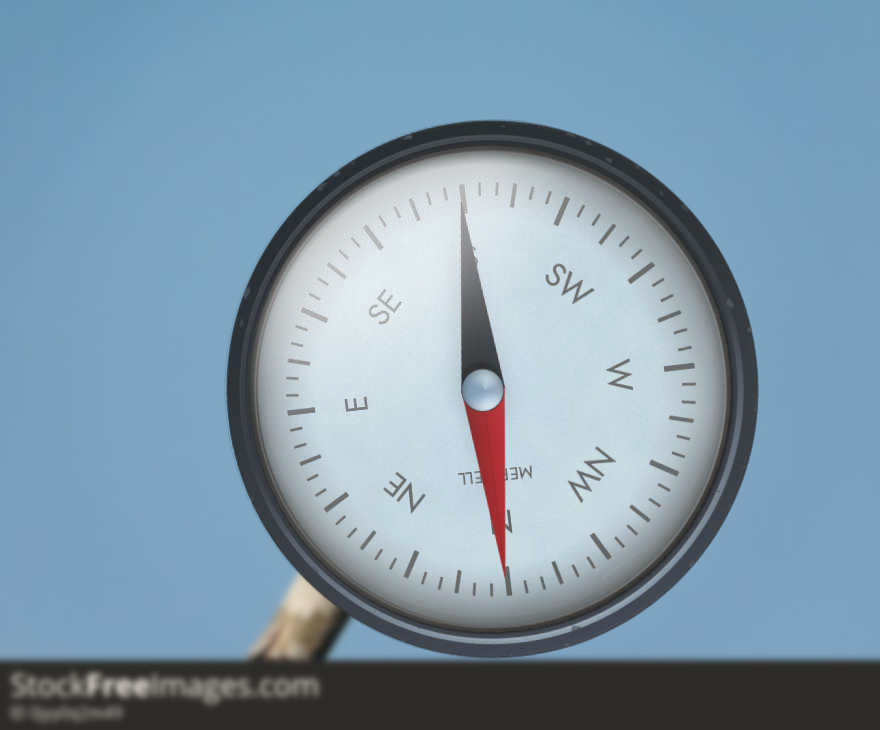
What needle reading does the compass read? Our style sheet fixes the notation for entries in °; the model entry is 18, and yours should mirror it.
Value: 0
